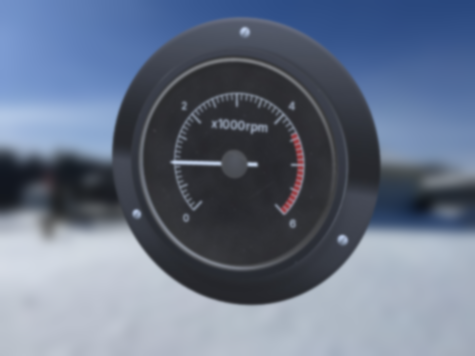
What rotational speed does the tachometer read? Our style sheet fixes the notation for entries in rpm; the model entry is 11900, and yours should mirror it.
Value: 1000
